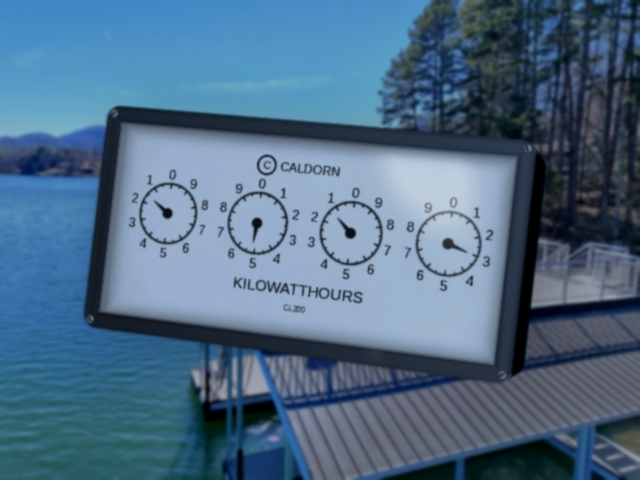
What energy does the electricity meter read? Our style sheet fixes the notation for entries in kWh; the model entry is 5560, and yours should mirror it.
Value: 1513
